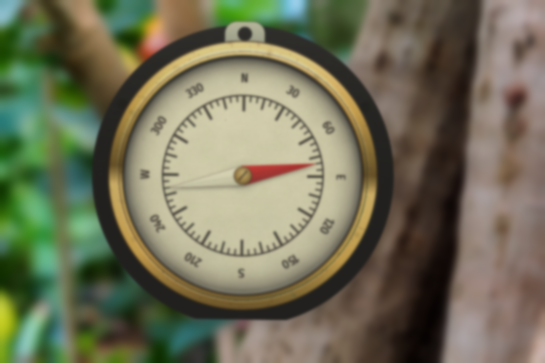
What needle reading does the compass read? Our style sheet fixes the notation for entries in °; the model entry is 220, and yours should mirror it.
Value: 80
